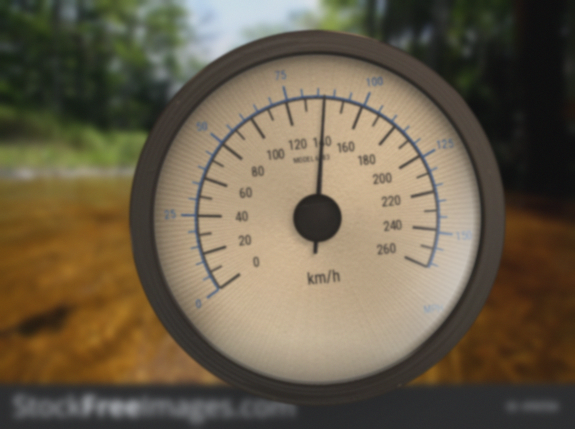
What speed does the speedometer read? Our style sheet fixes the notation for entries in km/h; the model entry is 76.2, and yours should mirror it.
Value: 140
